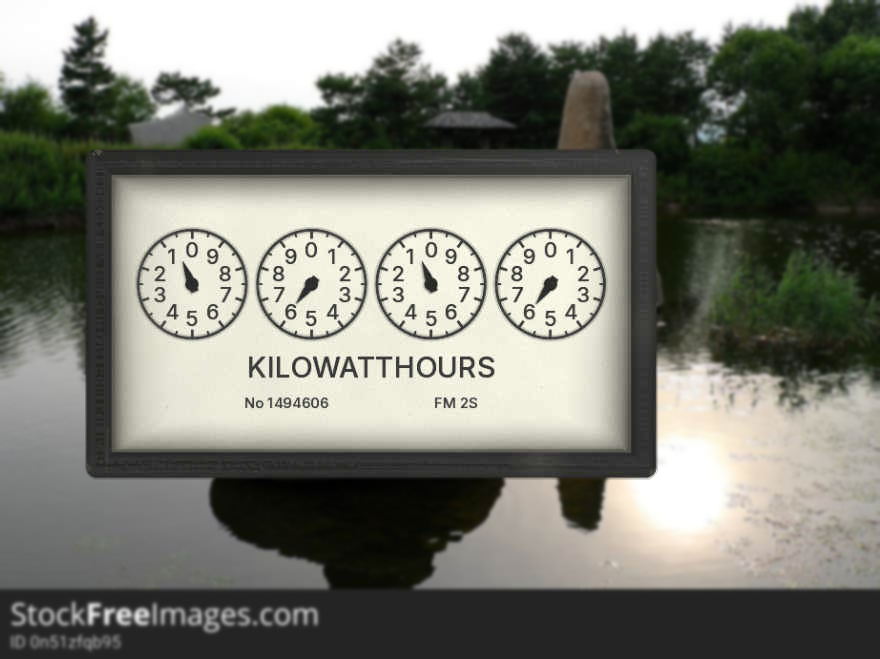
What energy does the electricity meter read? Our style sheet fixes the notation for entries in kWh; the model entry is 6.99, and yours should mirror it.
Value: 606
